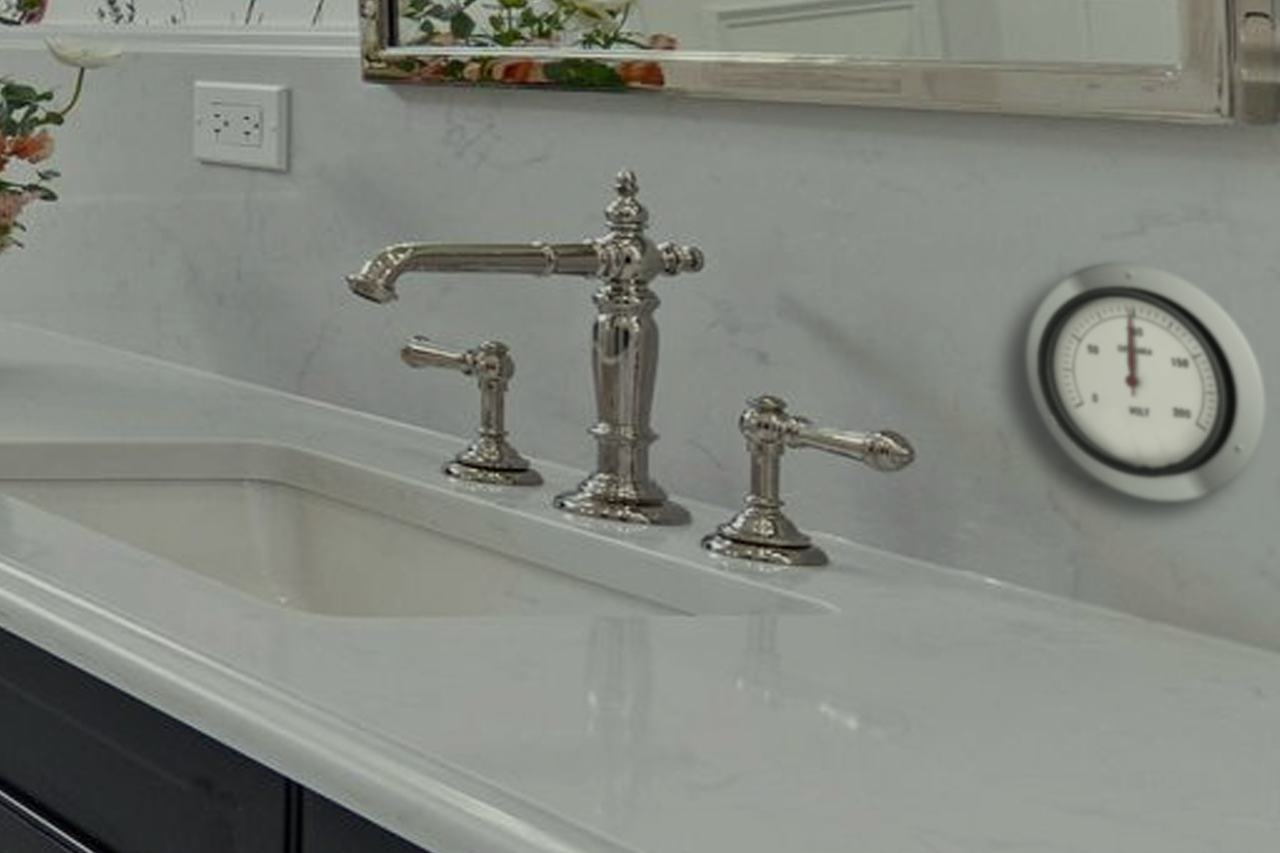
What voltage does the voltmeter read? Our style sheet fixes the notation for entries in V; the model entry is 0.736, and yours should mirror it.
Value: 100
